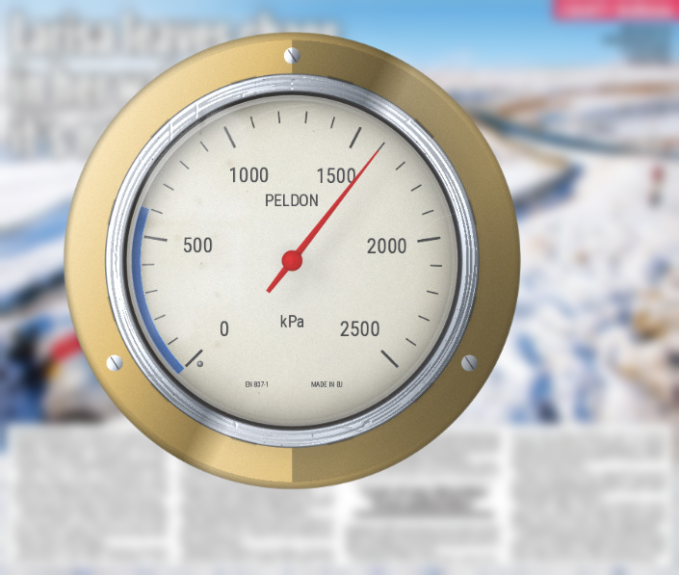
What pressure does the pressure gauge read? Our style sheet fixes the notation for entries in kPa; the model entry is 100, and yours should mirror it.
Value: 1600
